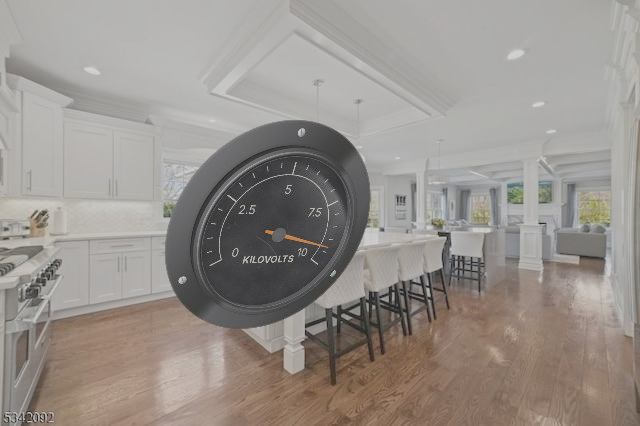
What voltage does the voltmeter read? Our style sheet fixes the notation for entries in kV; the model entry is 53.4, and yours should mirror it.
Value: 9.25
